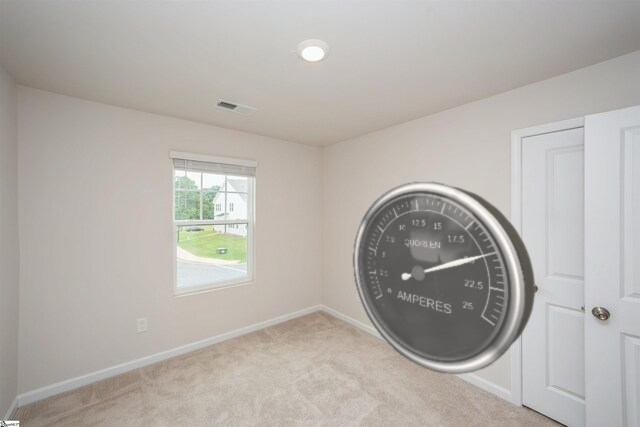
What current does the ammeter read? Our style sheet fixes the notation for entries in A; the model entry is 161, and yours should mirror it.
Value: 20
